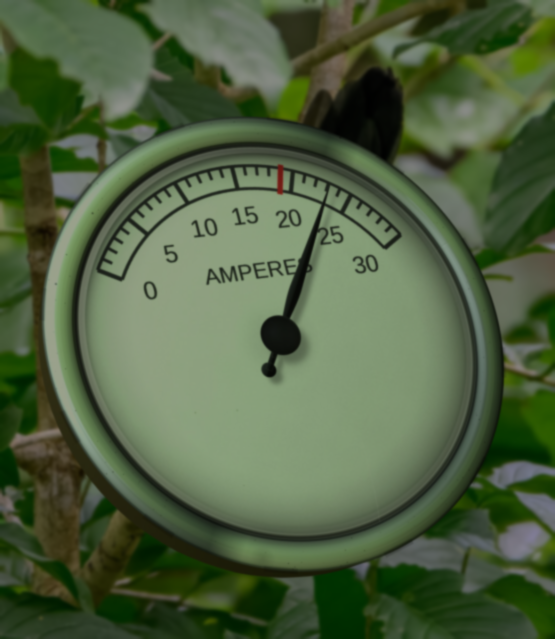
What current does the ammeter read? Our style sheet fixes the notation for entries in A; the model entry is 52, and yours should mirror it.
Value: 23
